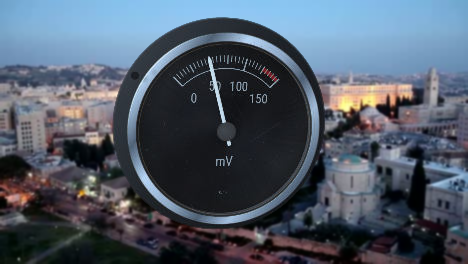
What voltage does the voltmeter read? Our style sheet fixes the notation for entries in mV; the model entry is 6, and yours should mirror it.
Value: 50
